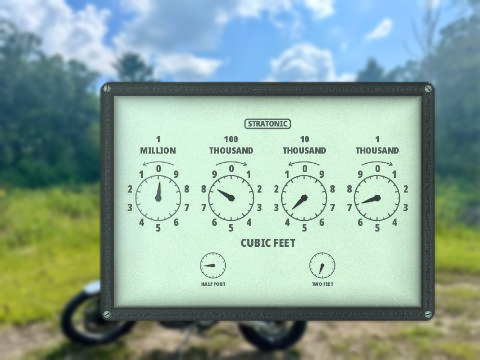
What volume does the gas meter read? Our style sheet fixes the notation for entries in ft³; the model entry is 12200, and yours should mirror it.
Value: 983700
